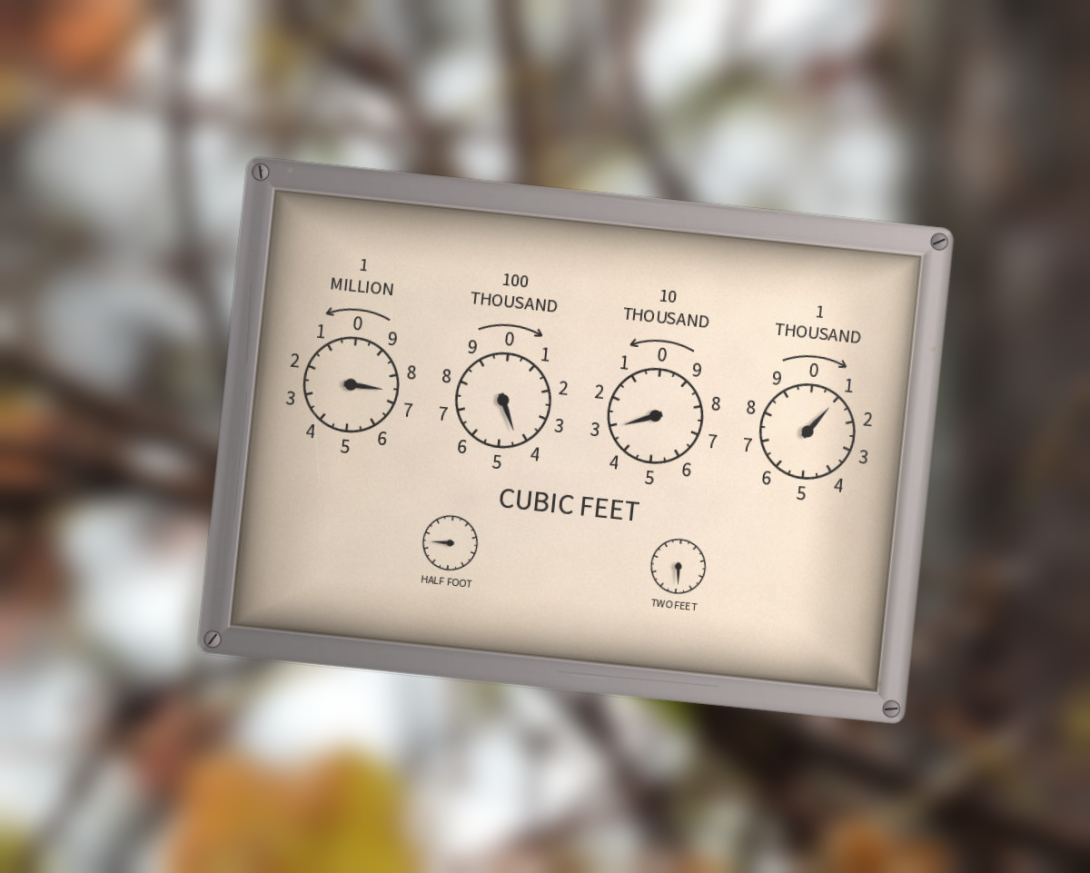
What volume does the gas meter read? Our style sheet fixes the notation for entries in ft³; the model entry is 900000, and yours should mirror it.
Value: 743100
